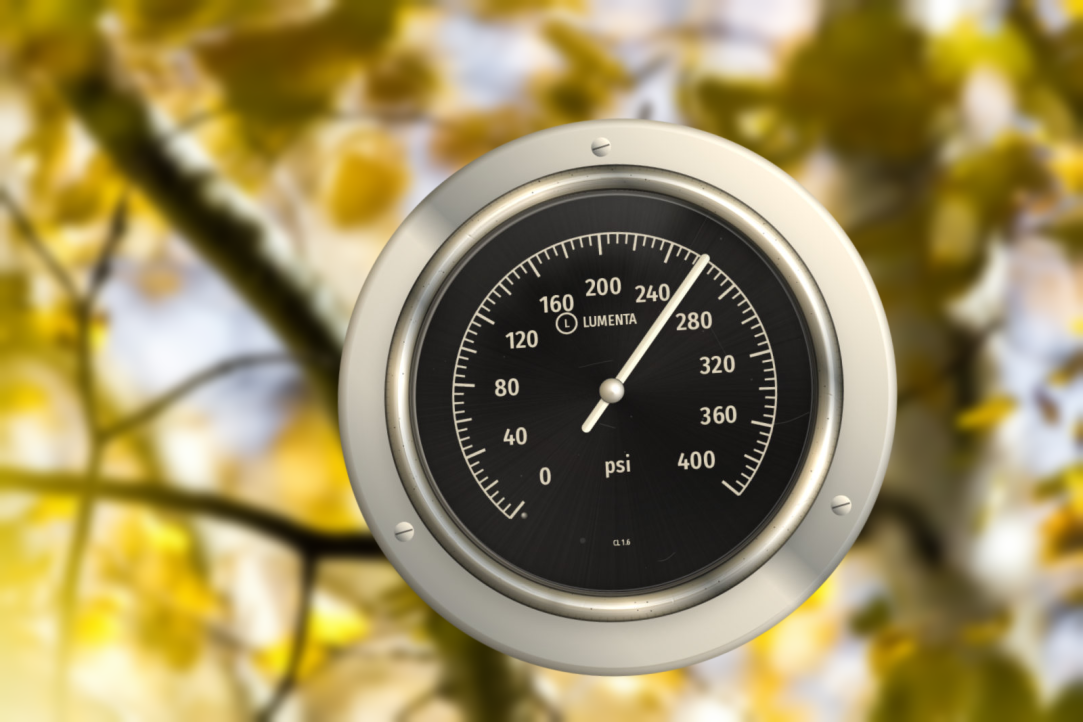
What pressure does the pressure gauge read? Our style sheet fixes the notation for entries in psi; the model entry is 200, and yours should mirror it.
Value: 260
